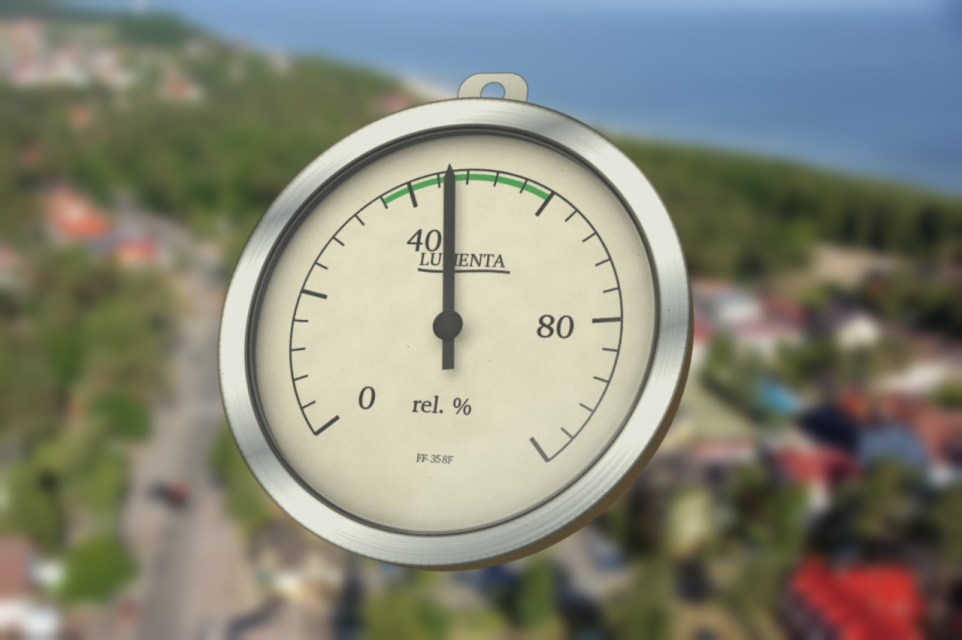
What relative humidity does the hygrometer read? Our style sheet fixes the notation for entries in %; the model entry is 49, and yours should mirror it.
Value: 46
